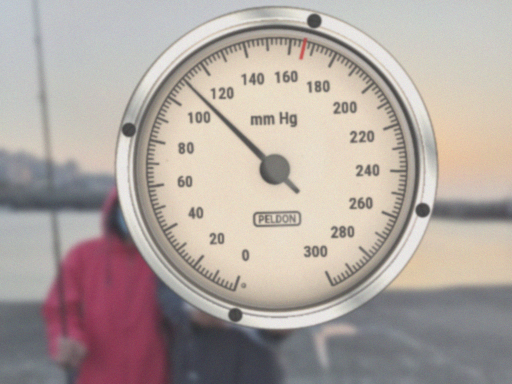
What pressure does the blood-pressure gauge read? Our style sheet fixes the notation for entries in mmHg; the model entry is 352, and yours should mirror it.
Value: 110
